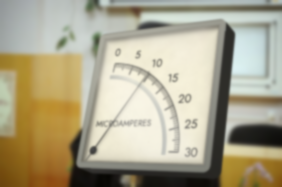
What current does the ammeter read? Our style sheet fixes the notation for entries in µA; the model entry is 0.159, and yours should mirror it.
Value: 10
